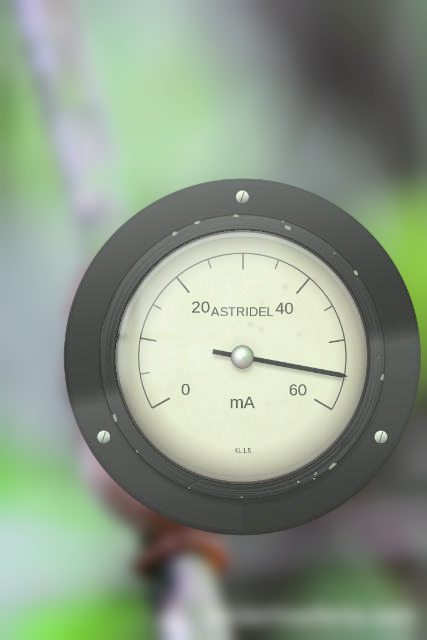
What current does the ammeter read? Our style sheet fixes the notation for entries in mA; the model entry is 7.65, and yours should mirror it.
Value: 55
